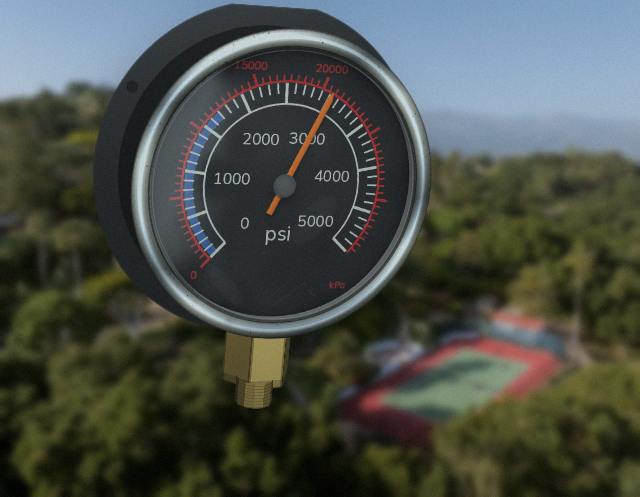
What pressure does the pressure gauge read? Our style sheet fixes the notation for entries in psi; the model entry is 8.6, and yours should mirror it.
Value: 3000
